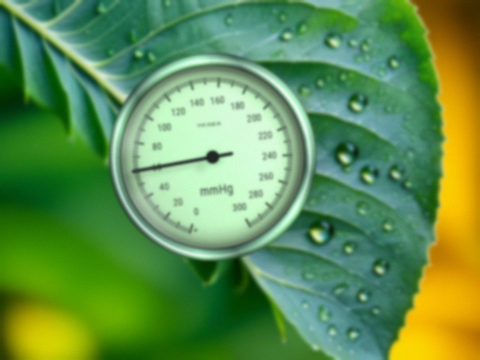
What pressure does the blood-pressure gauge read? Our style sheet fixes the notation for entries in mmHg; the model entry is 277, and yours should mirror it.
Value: 60
